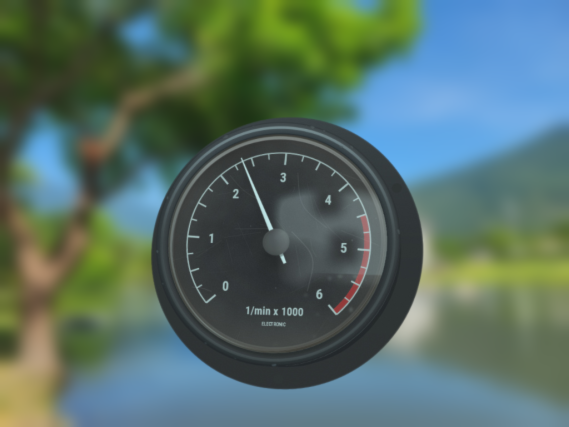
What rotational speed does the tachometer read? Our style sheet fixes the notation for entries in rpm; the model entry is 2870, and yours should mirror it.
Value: 2375
